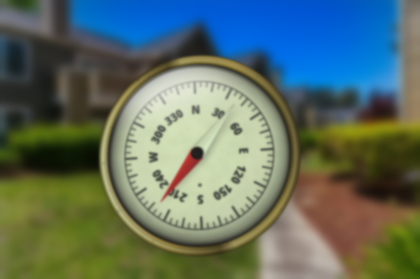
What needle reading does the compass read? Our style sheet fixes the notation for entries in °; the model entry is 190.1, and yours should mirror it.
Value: 220
